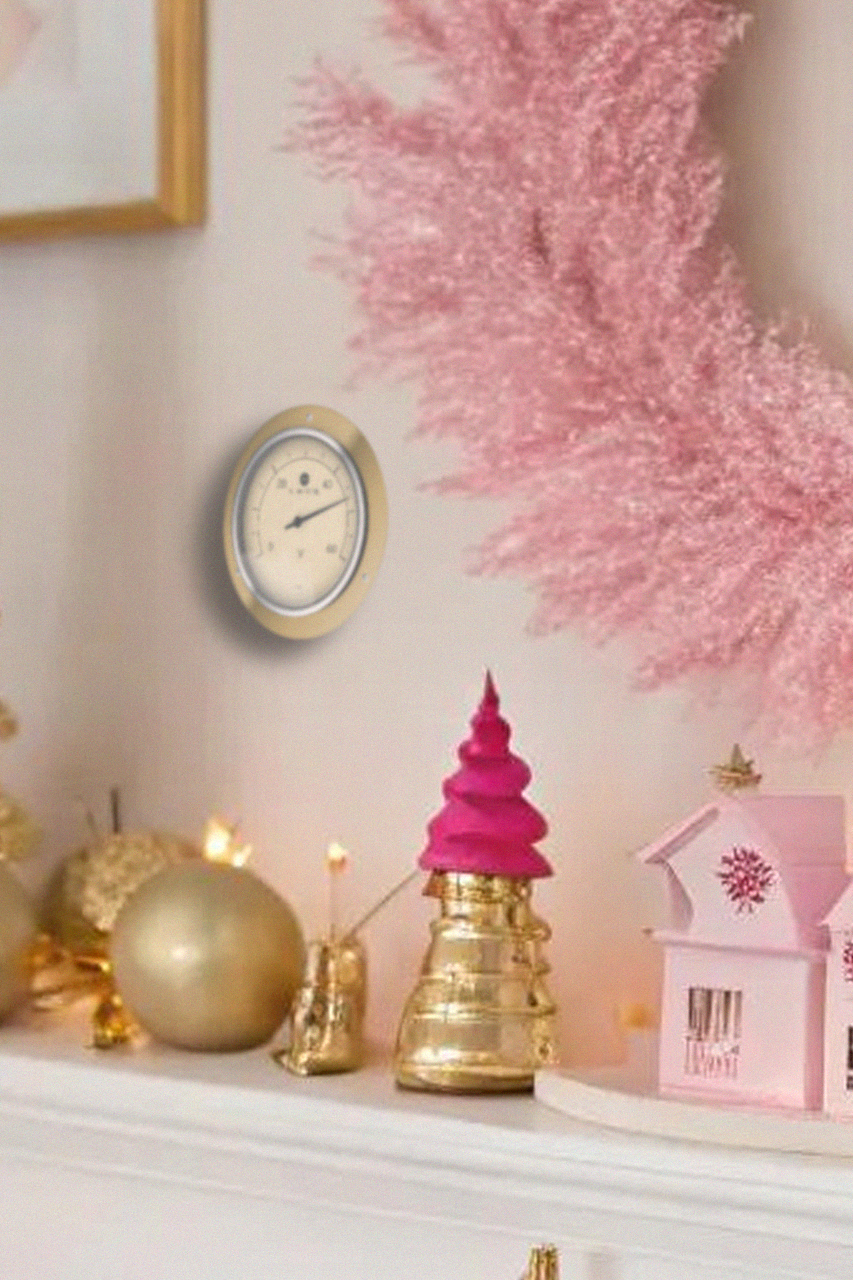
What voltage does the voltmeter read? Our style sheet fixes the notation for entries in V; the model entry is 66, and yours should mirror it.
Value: 47.5
